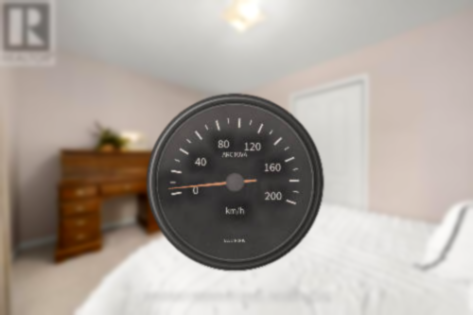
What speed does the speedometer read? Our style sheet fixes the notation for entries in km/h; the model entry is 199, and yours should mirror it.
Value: 5
